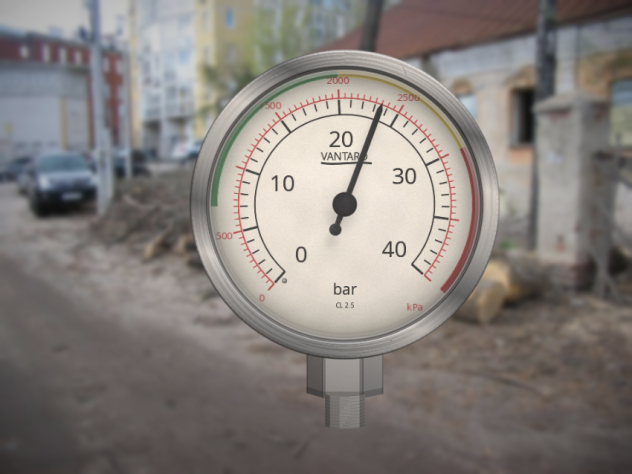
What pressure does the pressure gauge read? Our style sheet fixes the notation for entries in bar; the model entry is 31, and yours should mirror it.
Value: 23.5
